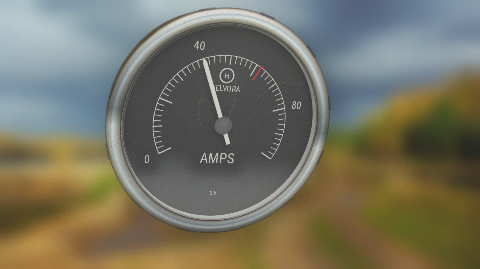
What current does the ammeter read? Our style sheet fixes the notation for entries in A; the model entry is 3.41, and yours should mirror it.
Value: 40
